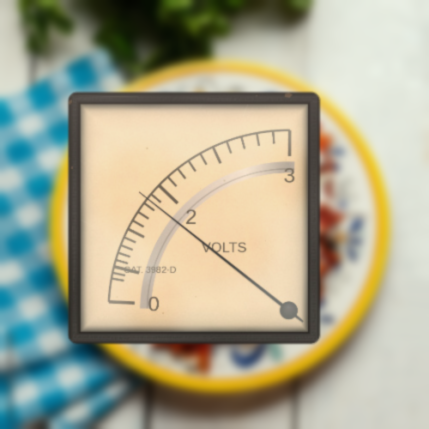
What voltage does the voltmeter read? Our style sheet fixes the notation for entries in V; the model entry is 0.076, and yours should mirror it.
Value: 1.85
